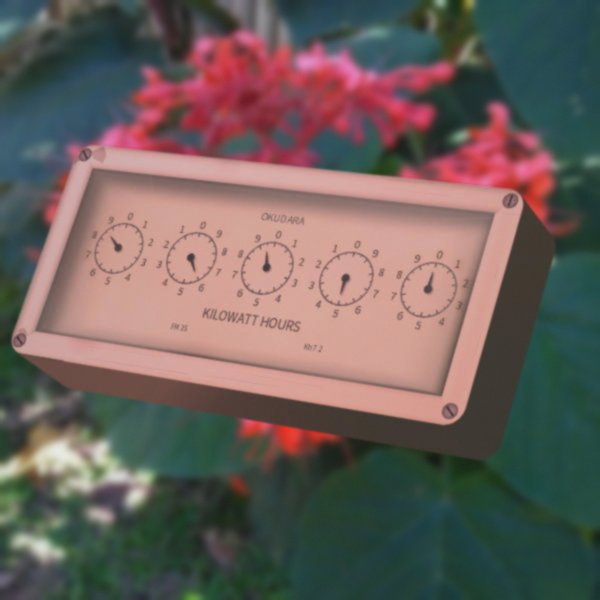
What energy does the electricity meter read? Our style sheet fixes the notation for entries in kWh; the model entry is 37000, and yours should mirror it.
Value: 85950
